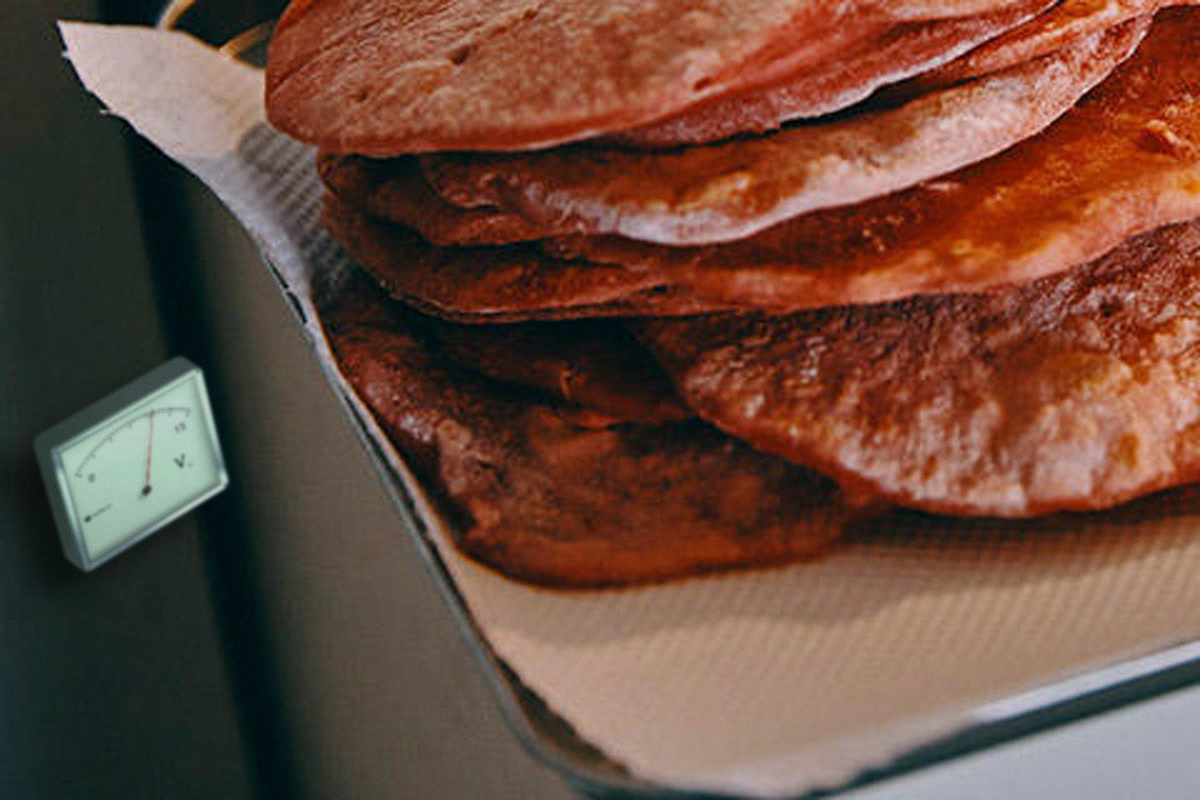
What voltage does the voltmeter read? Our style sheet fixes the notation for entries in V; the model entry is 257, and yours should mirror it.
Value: 10
